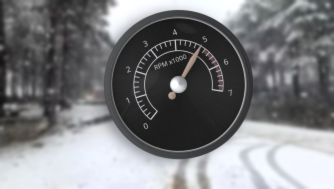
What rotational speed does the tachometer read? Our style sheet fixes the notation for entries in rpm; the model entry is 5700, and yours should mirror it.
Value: 5000
